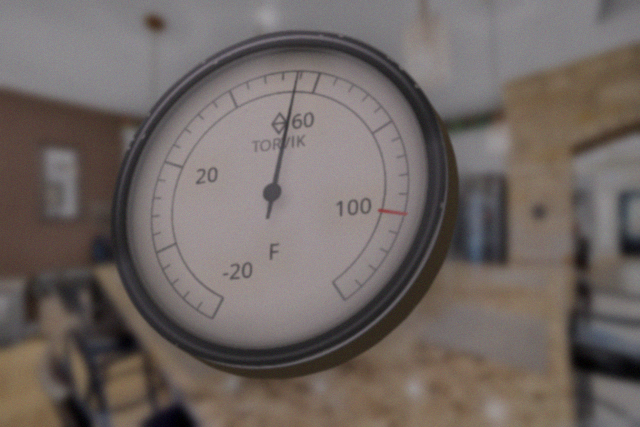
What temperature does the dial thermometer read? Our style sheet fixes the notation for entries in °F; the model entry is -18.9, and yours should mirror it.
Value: 56
